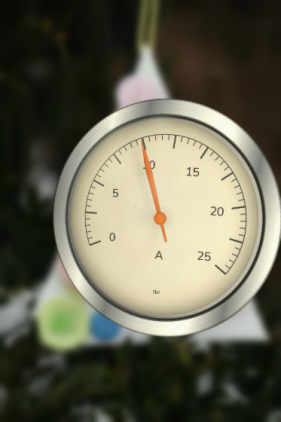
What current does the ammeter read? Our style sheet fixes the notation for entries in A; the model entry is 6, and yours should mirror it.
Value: 10
